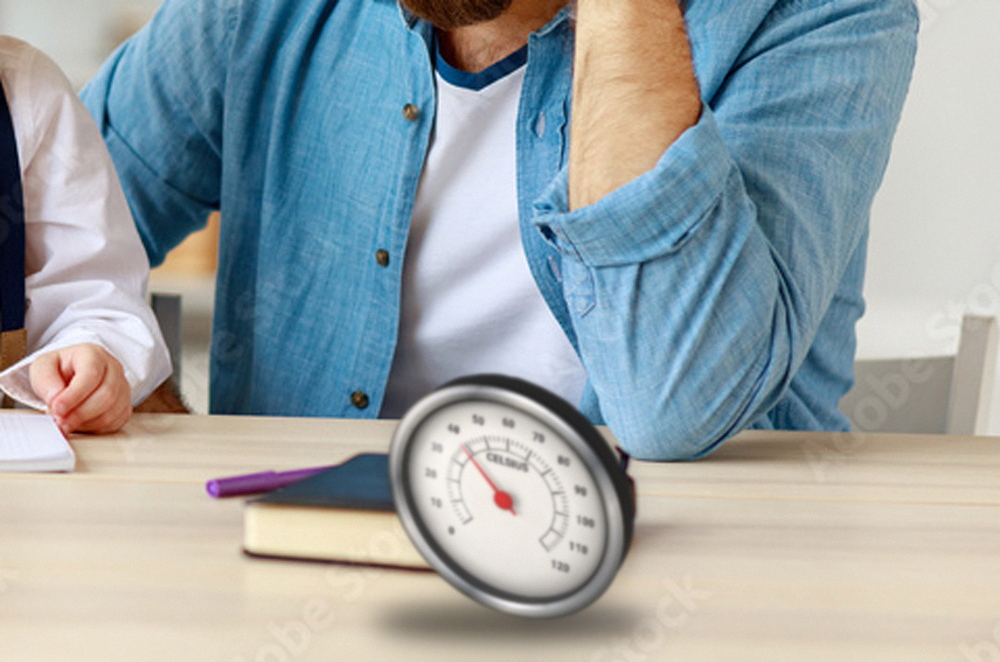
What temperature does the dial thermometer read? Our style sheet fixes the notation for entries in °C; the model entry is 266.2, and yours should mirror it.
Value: 40
